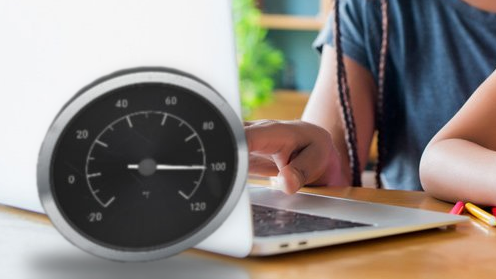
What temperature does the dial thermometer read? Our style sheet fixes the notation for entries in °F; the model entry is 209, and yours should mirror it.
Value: 100
